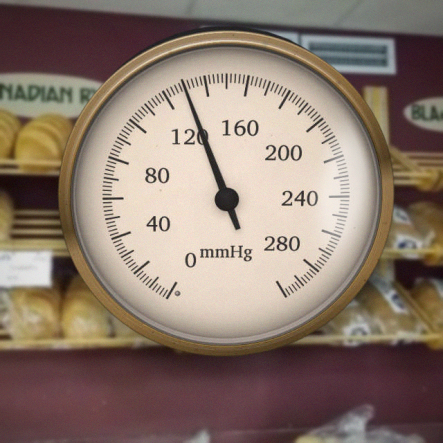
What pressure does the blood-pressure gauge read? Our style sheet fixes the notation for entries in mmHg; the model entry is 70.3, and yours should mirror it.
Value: 130
